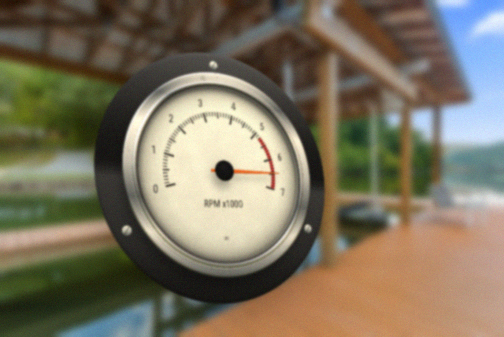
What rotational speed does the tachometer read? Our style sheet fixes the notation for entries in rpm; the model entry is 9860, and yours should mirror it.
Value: 6500
